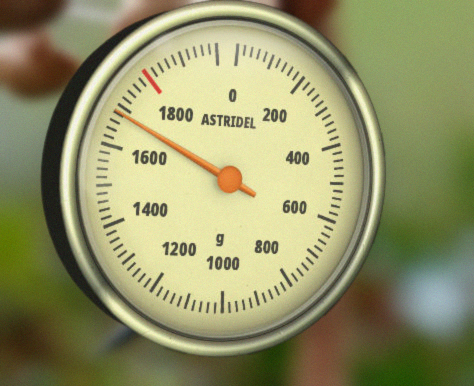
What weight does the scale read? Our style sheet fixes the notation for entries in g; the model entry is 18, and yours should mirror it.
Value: 1680
